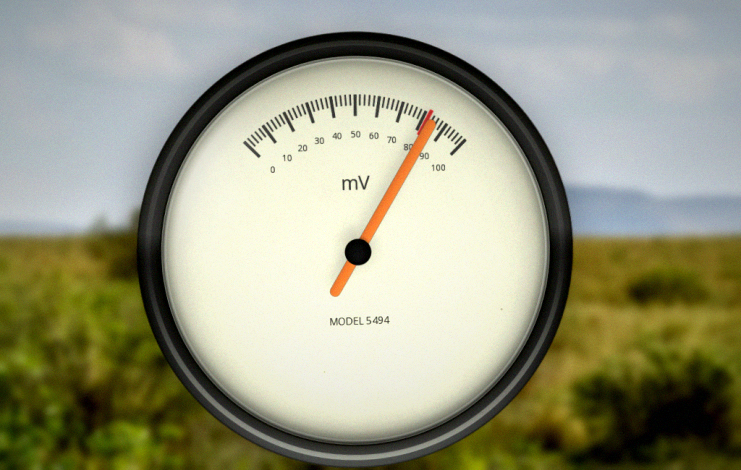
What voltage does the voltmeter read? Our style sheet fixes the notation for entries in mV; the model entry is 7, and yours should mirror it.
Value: 84
